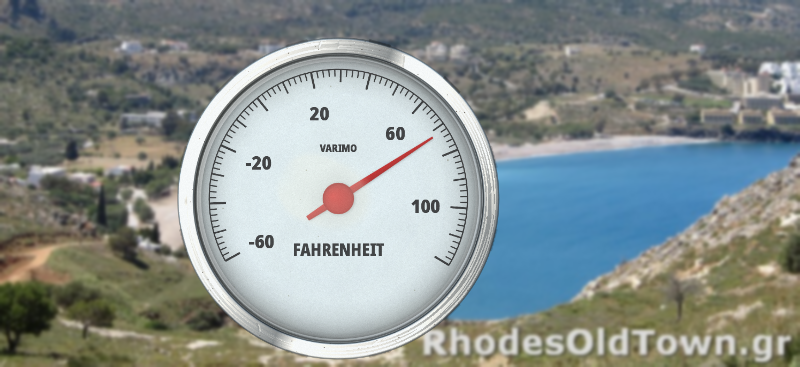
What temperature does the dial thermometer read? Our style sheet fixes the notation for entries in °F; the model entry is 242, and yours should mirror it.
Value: 72
